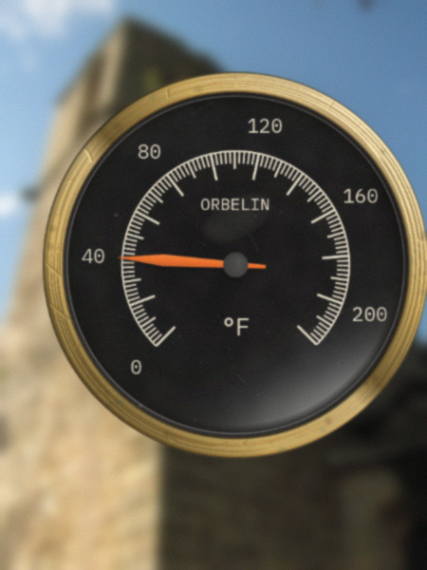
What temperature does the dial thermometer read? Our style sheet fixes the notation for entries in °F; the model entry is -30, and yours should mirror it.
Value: 40
